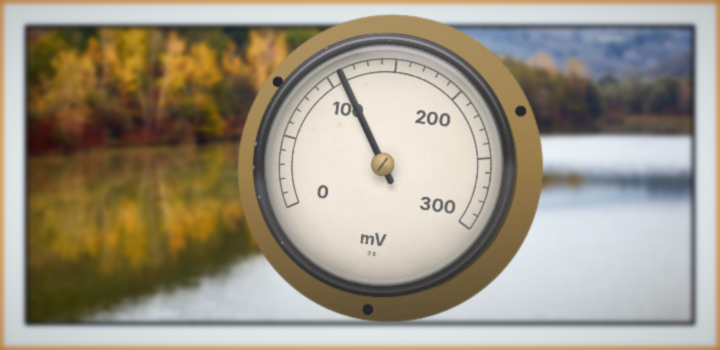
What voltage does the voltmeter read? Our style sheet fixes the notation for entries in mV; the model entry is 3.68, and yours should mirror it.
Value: 110
